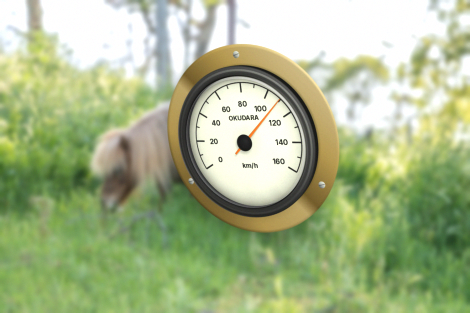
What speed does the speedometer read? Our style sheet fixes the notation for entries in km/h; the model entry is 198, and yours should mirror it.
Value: 110
